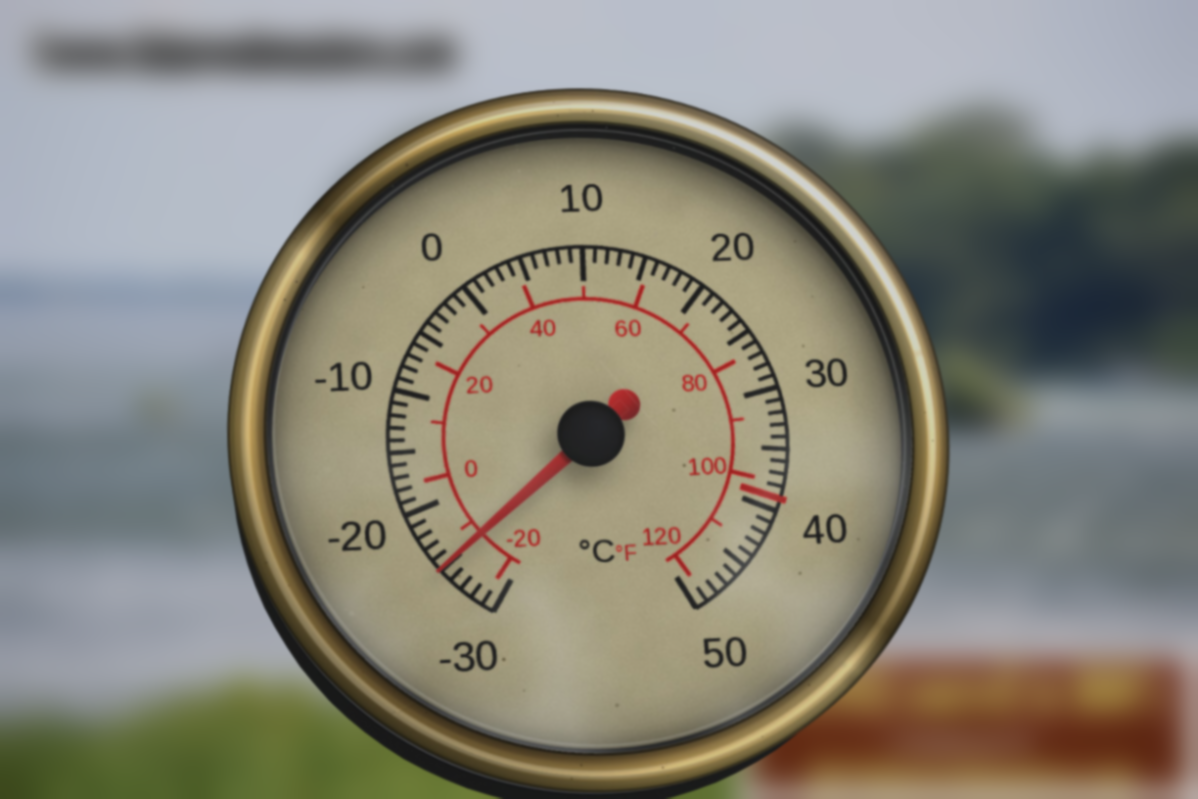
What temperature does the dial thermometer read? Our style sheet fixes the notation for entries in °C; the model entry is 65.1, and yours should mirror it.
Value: -25
